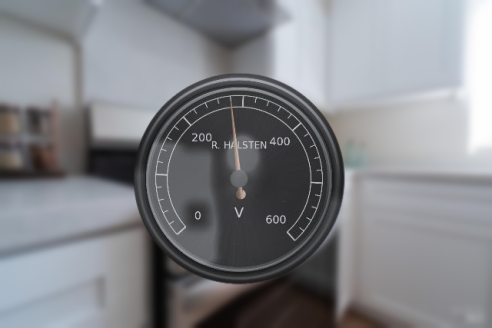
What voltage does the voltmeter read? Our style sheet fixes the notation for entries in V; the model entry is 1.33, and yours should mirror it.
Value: 280
